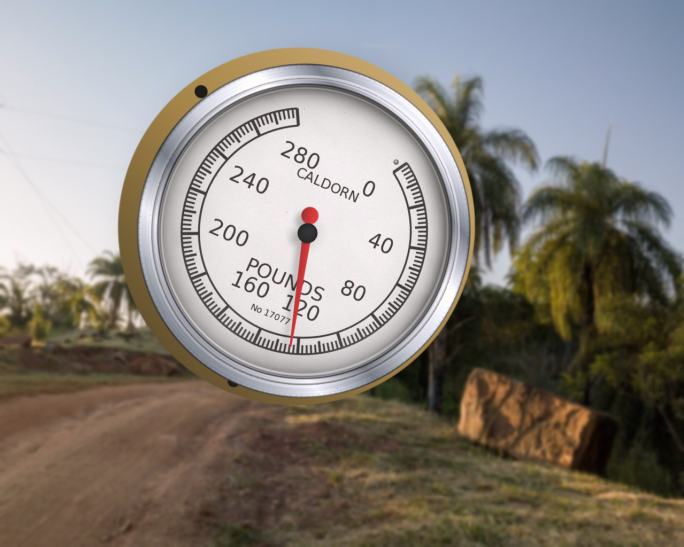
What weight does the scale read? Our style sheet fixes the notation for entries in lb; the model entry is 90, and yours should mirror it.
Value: 124
